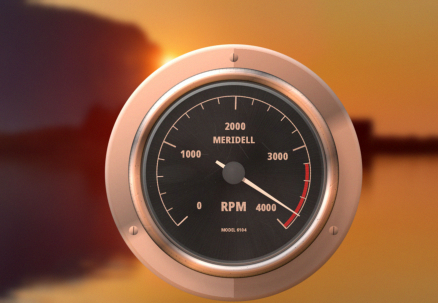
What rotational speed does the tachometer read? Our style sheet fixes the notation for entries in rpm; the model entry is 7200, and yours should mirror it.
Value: 3800
